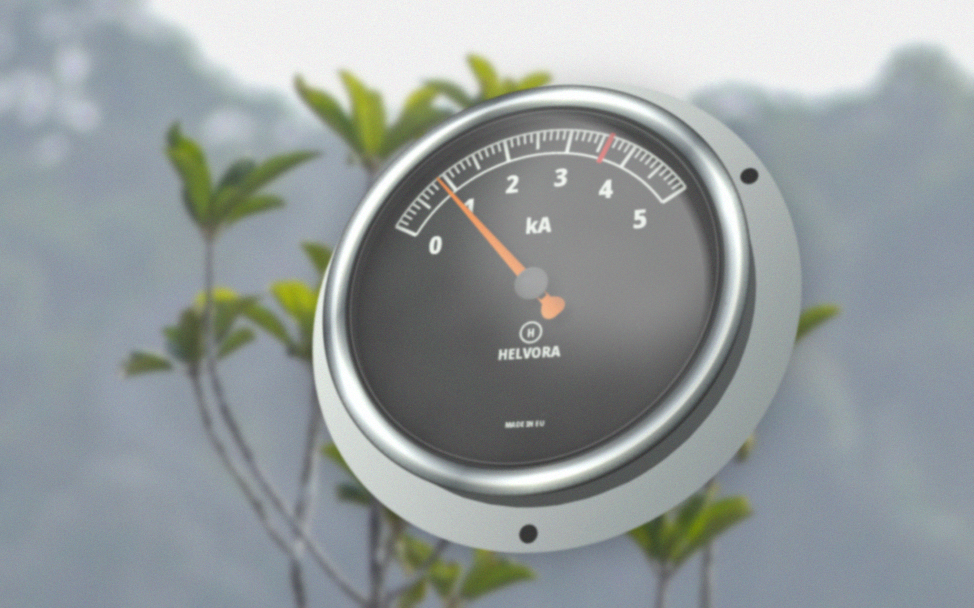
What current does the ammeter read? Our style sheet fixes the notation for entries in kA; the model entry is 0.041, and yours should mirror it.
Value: 0.9
